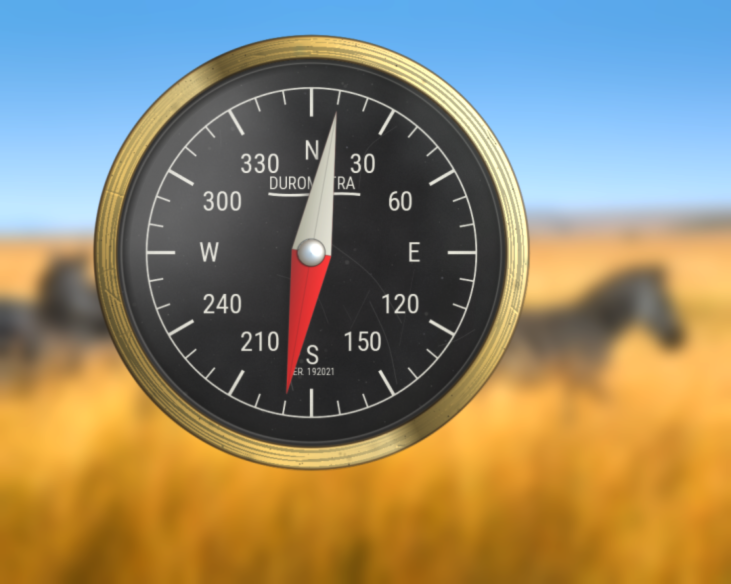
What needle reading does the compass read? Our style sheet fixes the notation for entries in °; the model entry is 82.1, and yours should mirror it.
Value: 190
